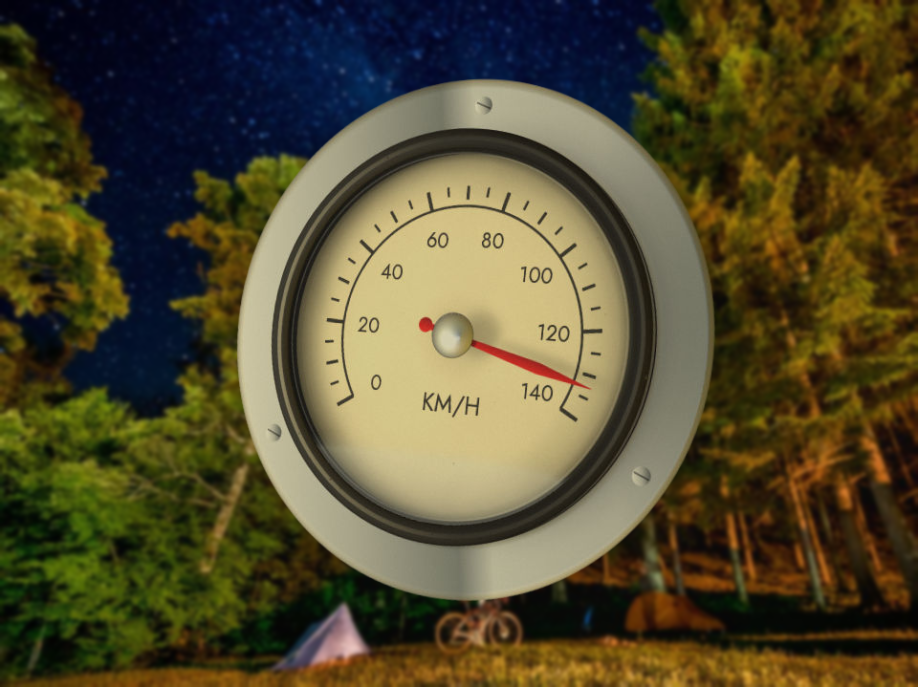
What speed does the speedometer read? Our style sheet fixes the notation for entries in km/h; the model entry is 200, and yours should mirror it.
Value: 132.5
